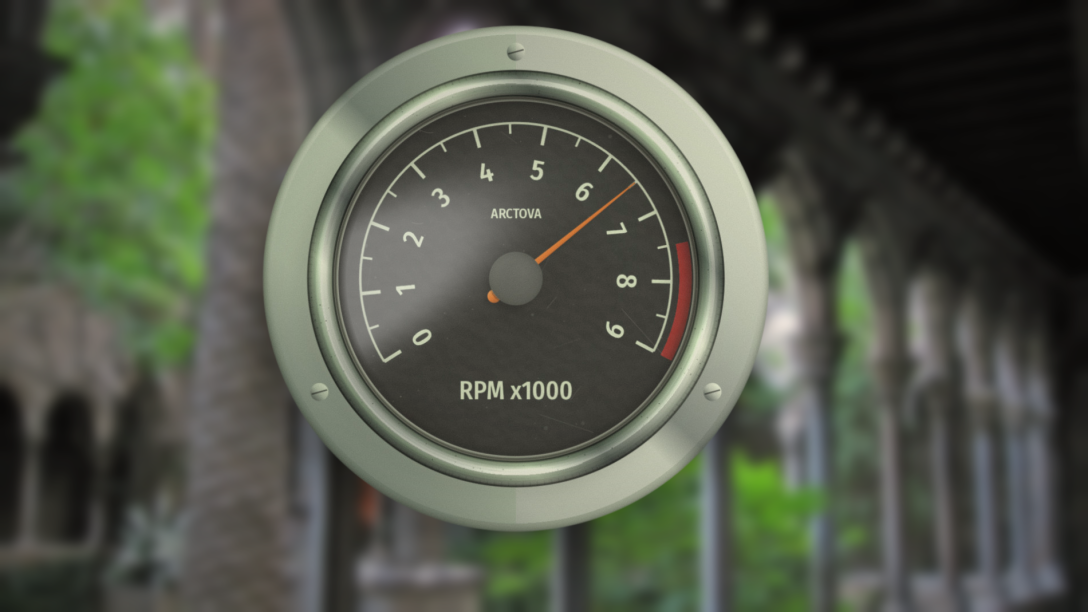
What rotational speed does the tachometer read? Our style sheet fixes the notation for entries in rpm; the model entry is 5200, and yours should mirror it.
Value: 6500
